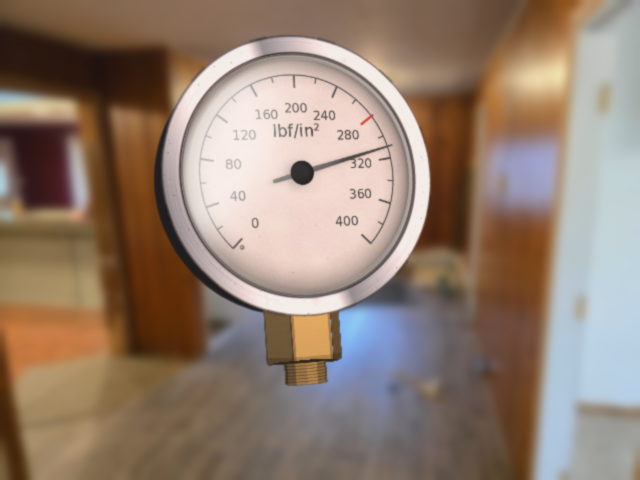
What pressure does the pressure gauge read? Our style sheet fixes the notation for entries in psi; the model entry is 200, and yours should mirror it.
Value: 310
